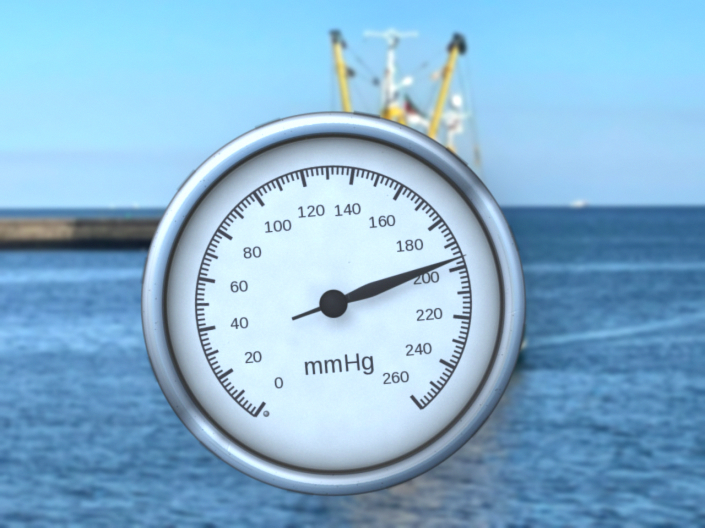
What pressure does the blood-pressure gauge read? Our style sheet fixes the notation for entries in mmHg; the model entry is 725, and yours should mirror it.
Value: 196
